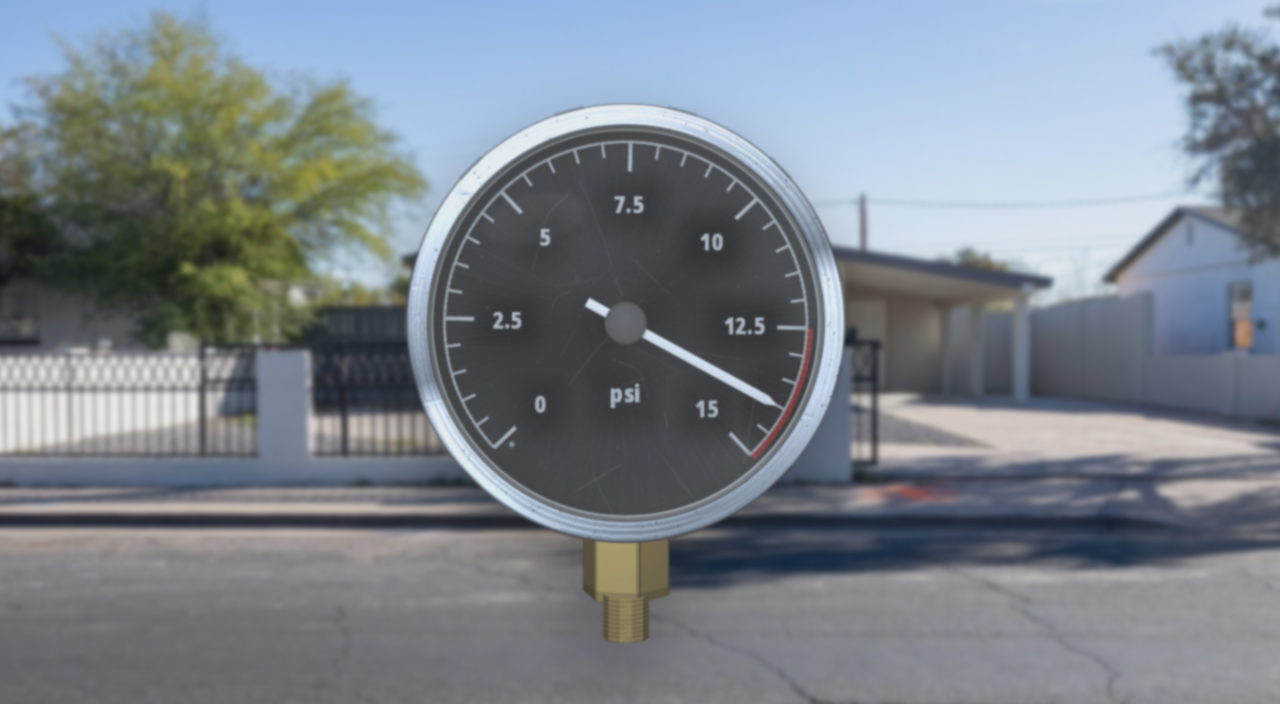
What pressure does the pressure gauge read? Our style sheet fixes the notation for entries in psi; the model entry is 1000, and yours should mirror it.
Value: 14
